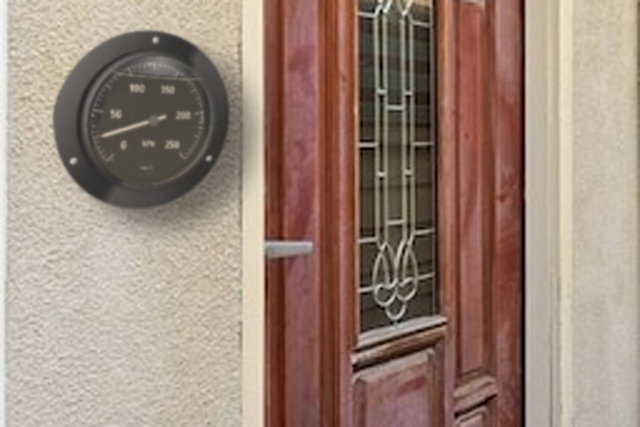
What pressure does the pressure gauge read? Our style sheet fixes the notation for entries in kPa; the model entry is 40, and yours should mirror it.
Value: 25
